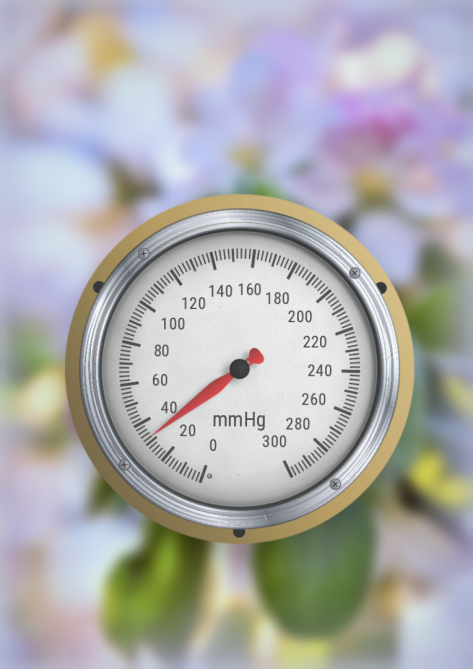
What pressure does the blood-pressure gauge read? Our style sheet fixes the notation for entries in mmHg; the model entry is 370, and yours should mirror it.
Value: 32
